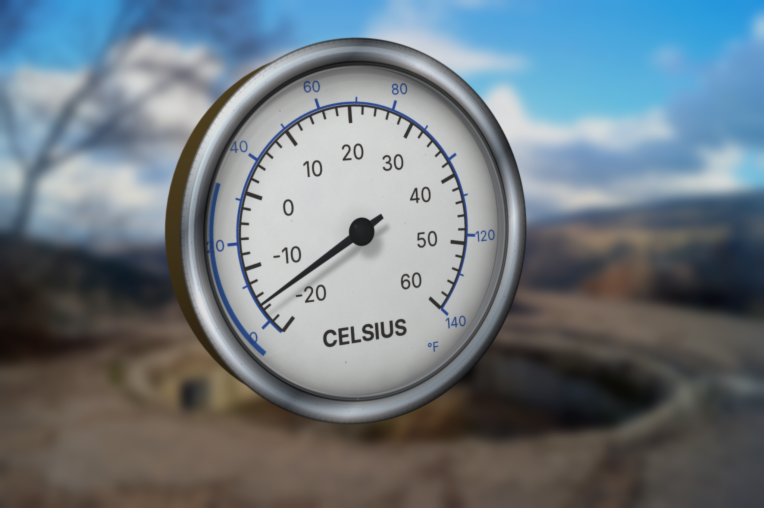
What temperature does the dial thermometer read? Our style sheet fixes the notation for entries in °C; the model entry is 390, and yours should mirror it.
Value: -15
